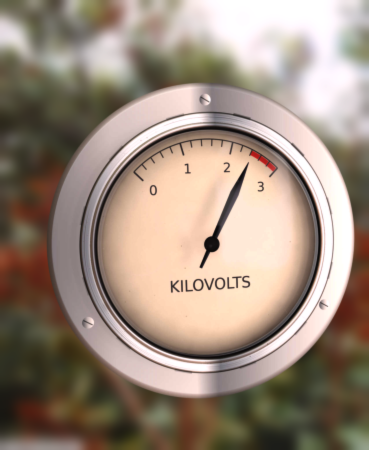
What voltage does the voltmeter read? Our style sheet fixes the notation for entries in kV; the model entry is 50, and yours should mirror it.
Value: 2.4
